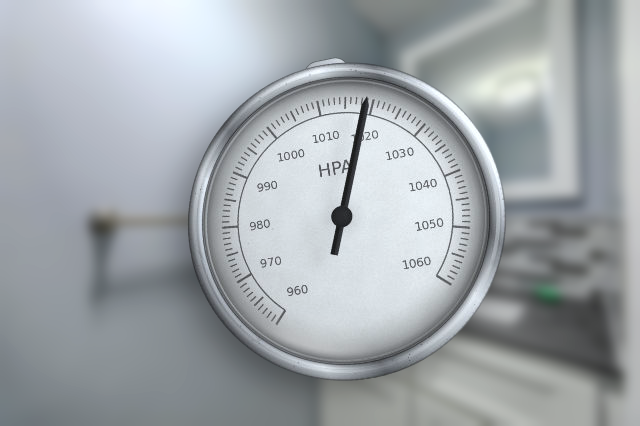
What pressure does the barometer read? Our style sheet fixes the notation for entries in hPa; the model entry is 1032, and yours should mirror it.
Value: 1019
